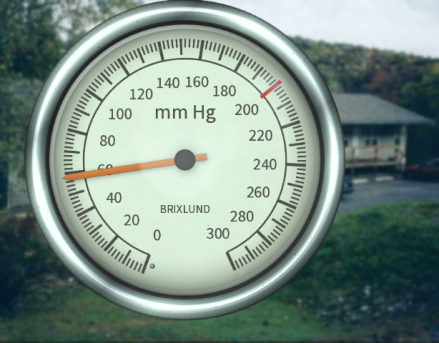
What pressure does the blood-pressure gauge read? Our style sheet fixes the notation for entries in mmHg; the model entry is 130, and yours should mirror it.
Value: 58
